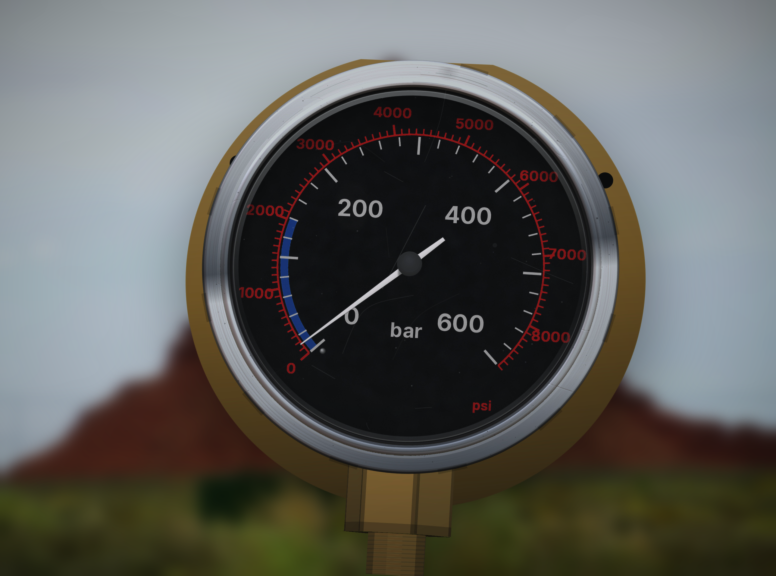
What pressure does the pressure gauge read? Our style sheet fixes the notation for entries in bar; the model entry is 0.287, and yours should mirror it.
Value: 10
